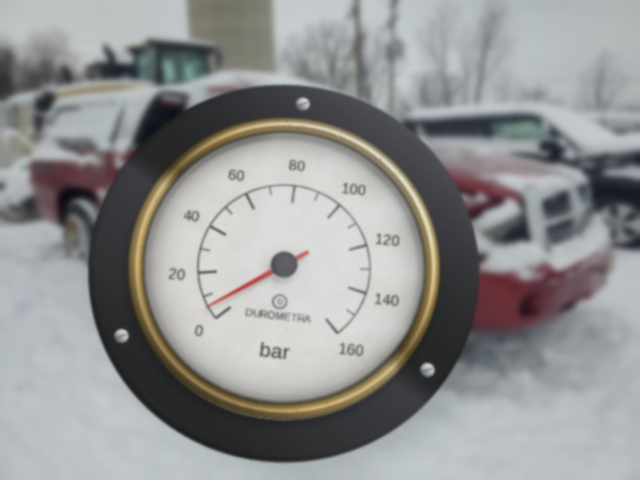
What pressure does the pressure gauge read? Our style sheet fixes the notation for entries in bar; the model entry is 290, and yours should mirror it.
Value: 5
